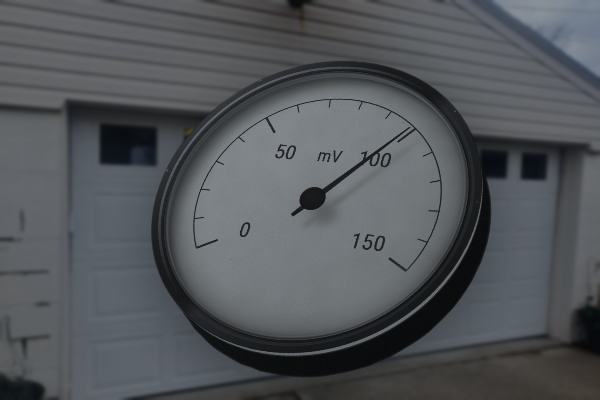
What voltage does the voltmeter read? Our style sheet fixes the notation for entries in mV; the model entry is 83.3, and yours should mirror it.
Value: 100
